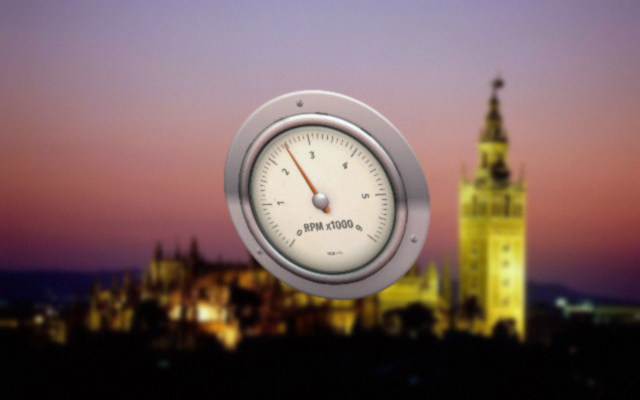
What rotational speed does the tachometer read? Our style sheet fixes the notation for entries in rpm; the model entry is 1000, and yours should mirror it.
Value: 2500
